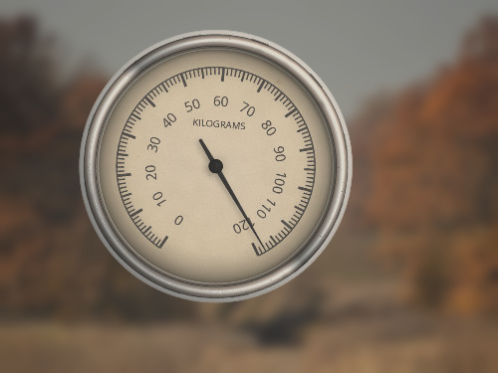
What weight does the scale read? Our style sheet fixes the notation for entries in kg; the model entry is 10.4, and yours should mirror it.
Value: 118
